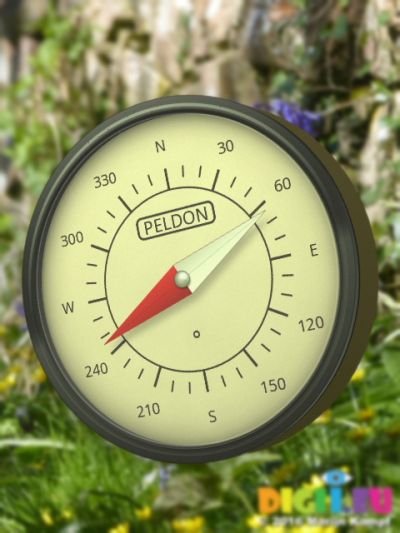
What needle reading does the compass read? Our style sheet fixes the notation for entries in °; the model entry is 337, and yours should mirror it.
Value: 245
